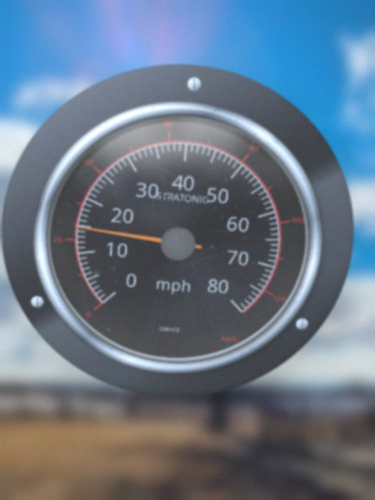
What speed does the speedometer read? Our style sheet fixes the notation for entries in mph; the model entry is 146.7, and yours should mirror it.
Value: 15
